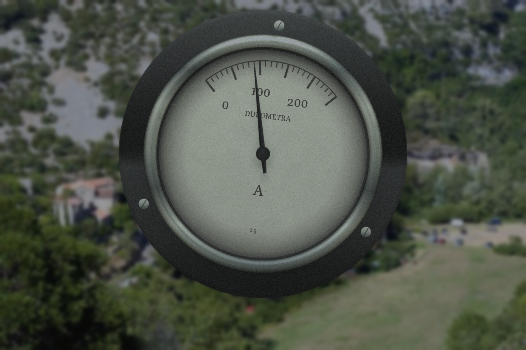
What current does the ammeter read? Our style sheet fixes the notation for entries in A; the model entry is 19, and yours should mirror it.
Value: 90
